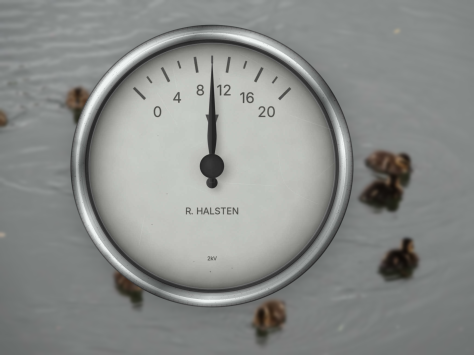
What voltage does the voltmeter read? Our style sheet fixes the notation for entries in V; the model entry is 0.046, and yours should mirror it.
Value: 10
